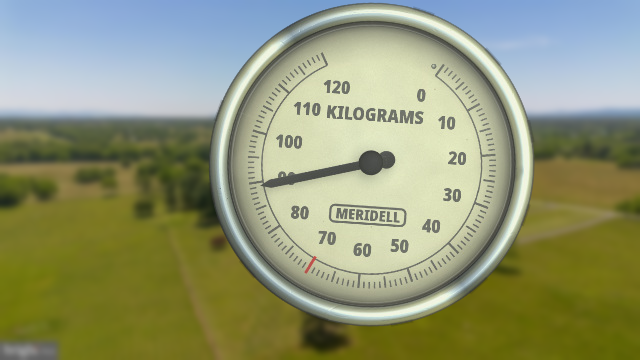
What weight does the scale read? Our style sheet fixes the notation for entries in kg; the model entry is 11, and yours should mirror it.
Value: 89
